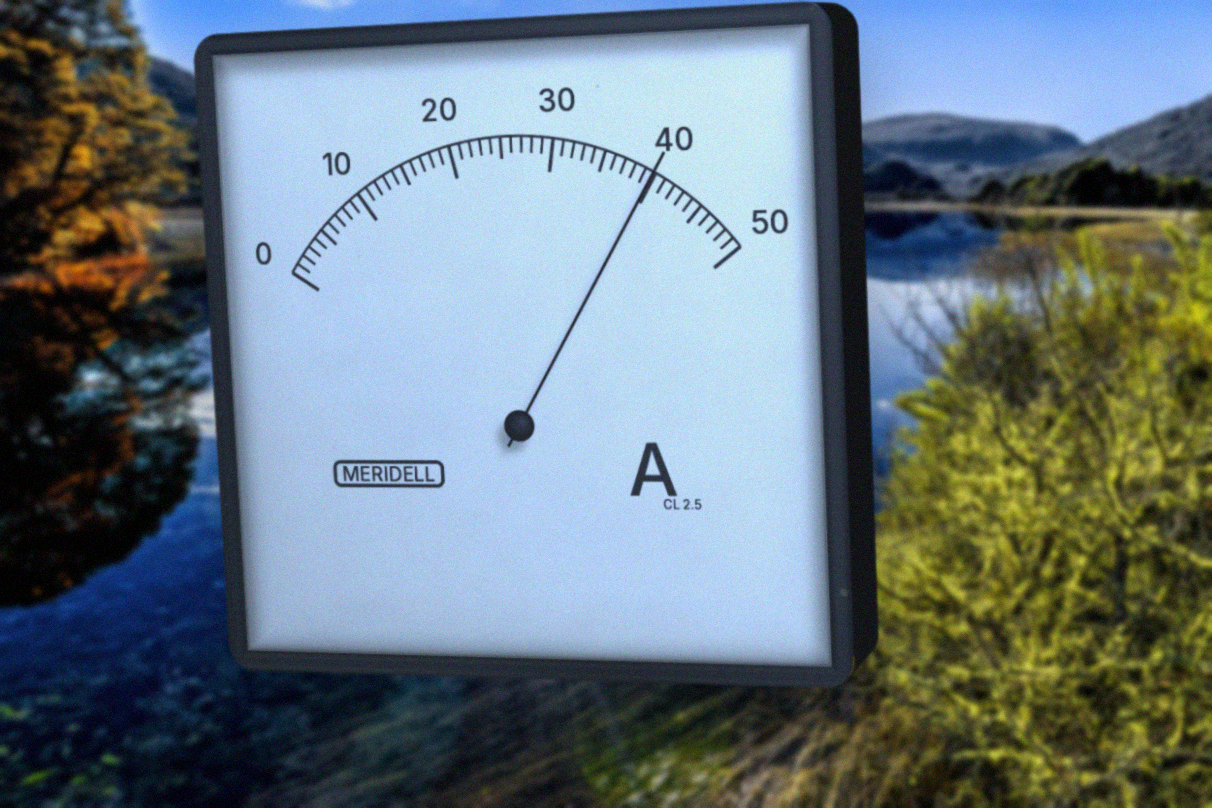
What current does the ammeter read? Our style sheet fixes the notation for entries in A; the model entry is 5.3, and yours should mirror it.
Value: 40
